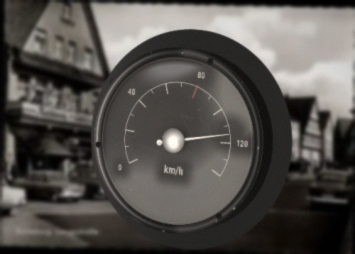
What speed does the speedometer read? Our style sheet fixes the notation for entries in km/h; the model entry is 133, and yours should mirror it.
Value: 115
